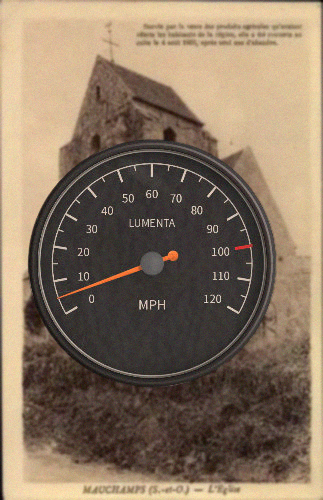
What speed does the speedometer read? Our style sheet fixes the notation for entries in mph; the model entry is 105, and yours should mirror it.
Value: 5
